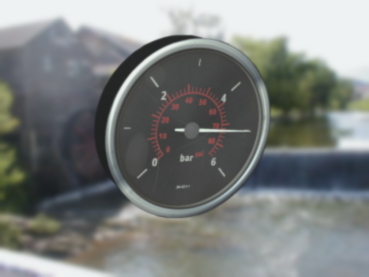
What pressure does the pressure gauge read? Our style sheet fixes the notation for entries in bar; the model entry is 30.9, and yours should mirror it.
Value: 5
